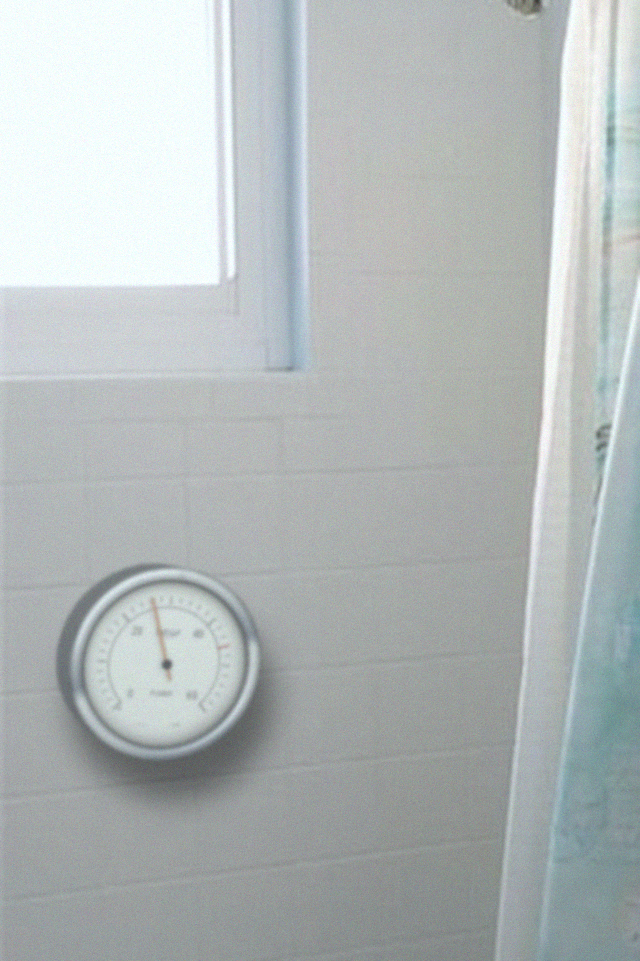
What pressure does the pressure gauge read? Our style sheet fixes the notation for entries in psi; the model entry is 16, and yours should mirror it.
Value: 26
